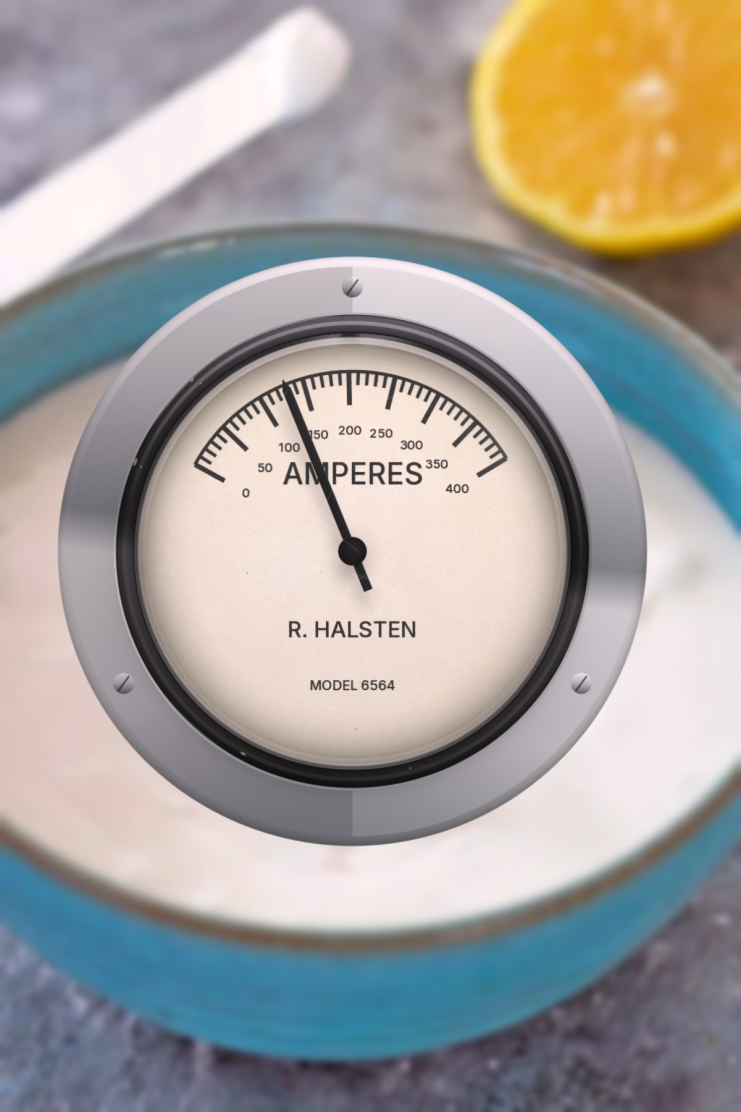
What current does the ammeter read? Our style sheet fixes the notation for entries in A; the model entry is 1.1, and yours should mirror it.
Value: 130
